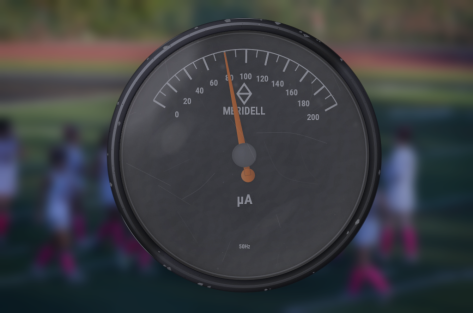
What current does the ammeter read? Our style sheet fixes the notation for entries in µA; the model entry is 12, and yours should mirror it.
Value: 80
